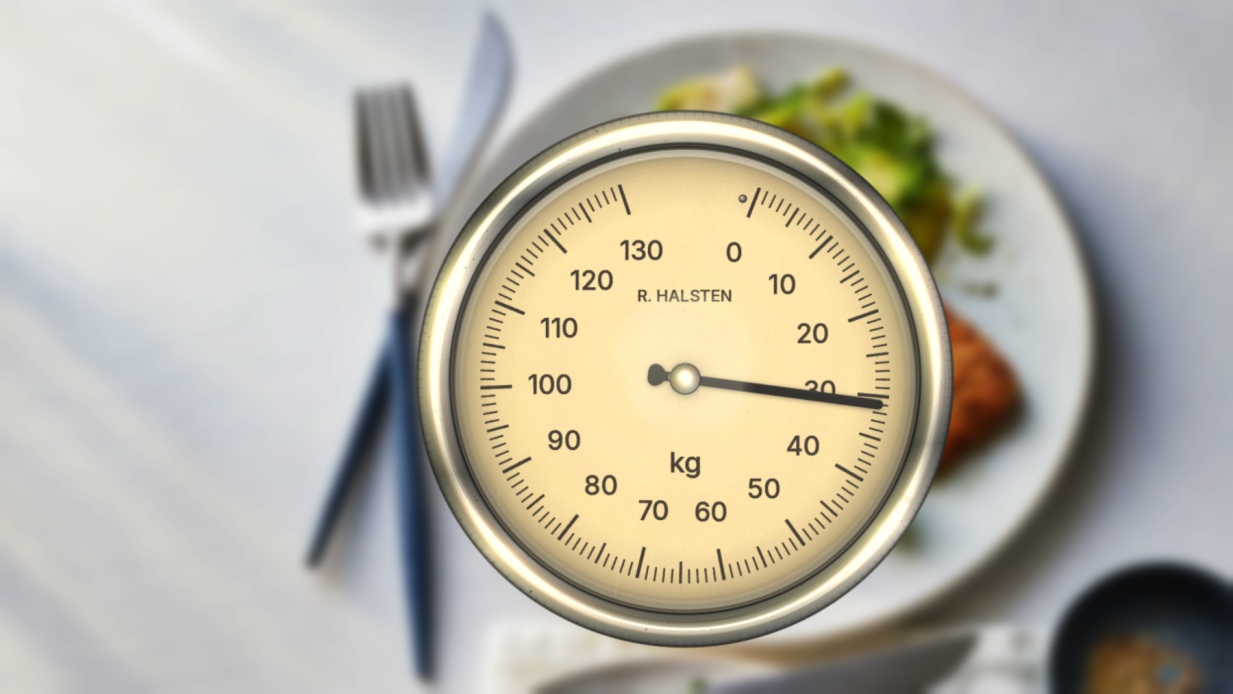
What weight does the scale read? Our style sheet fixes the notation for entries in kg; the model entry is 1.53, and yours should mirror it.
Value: 31
